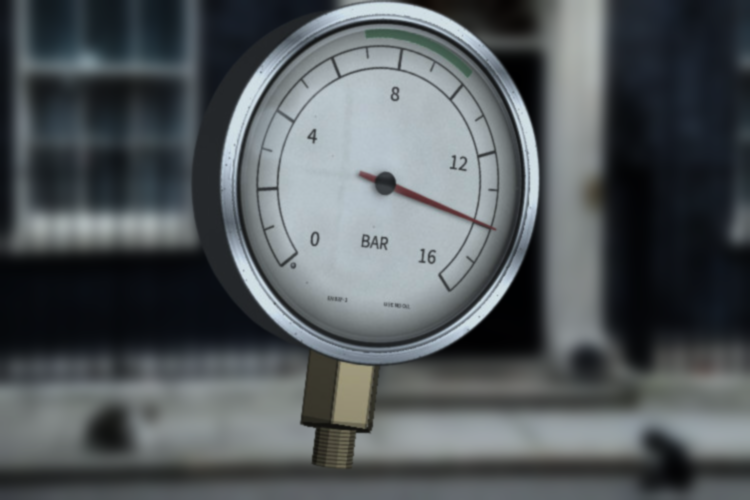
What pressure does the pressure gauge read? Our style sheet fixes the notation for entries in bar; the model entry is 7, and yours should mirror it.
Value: 14
